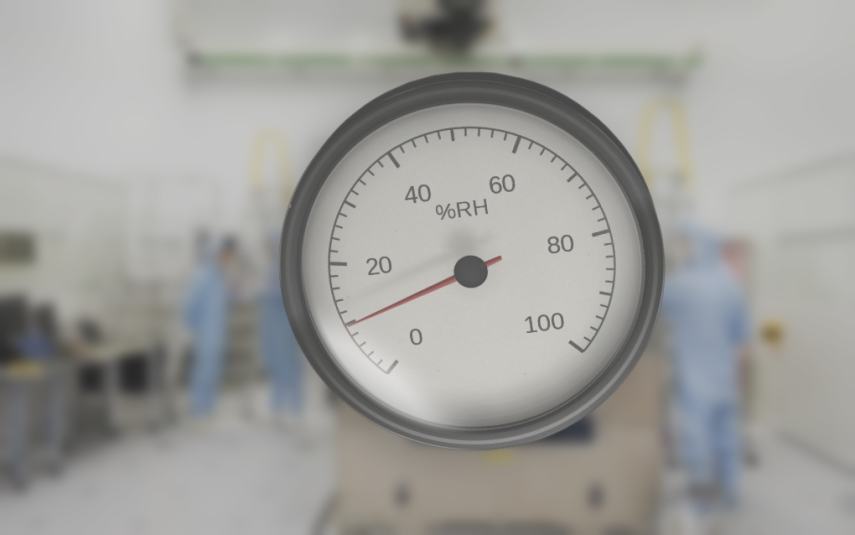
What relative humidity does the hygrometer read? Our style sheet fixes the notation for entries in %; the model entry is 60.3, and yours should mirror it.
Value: 10
